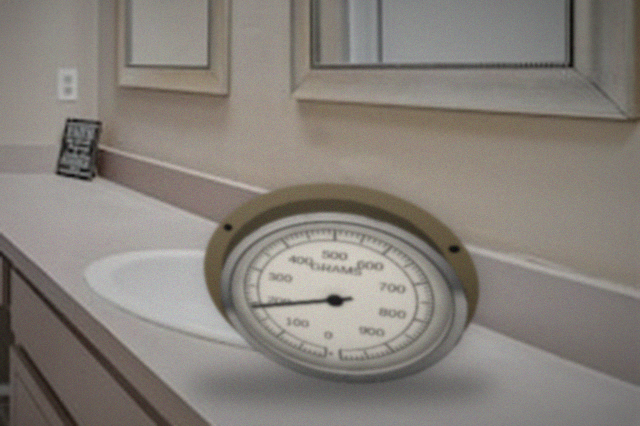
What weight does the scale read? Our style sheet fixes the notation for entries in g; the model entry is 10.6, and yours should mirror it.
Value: 200
